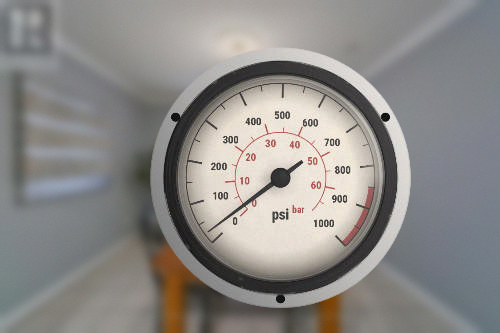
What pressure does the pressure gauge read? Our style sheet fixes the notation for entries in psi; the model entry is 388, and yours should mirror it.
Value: 25
